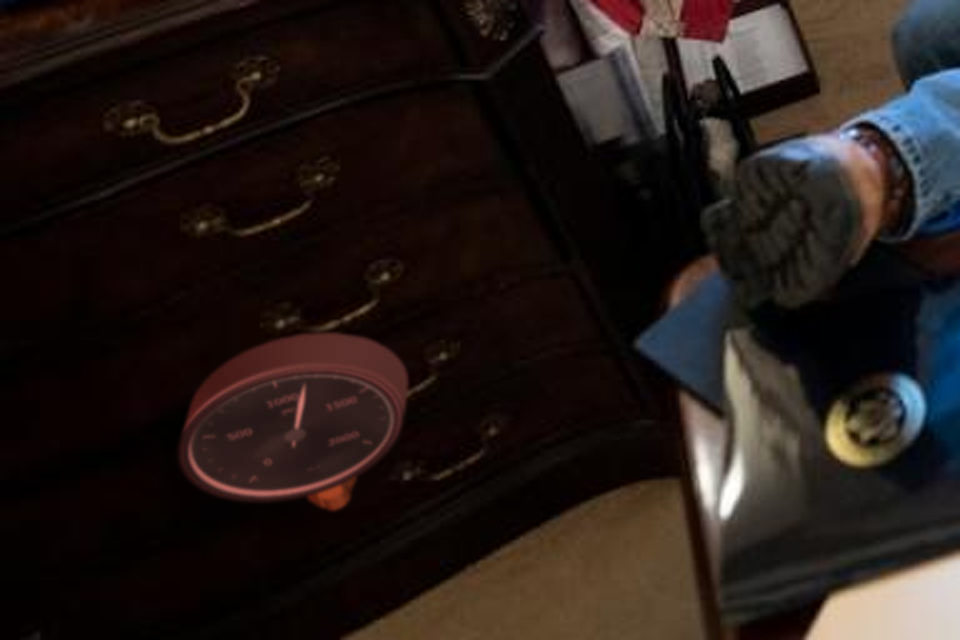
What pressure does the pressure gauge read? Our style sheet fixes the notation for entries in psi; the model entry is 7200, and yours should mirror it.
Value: 1150
